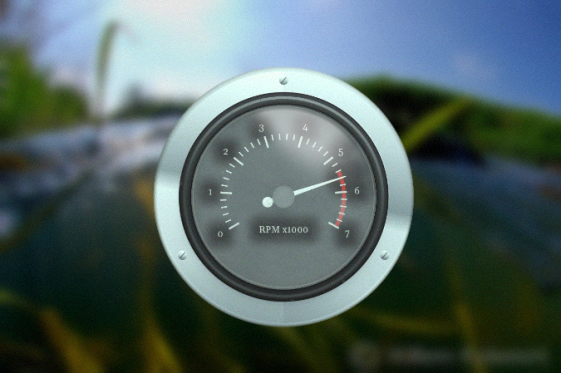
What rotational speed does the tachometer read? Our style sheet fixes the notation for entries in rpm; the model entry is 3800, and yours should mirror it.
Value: 5600
